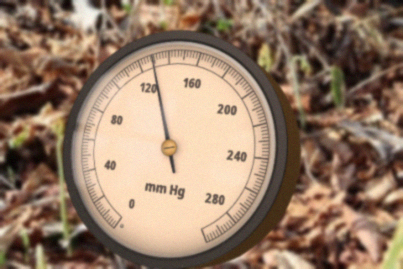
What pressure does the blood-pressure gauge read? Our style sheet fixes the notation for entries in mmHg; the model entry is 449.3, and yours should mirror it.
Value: 130
